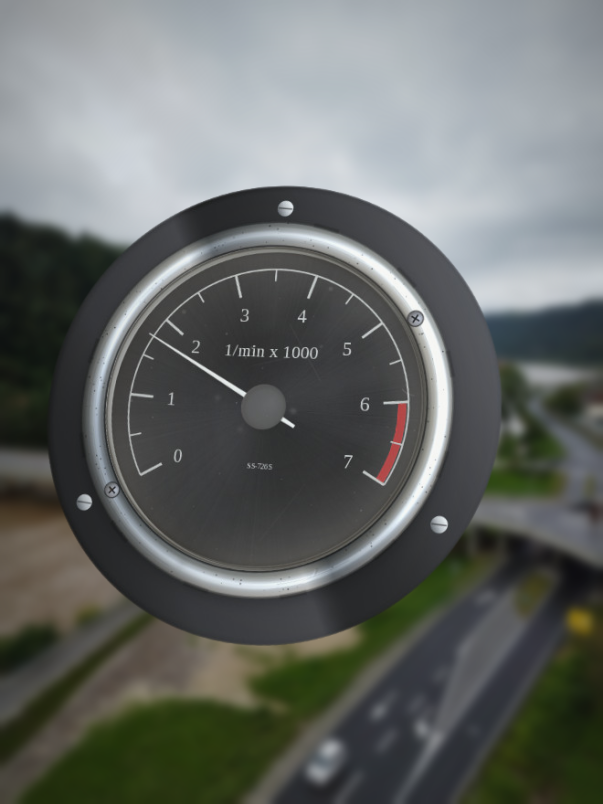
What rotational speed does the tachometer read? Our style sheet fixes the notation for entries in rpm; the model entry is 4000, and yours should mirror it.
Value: 1750
